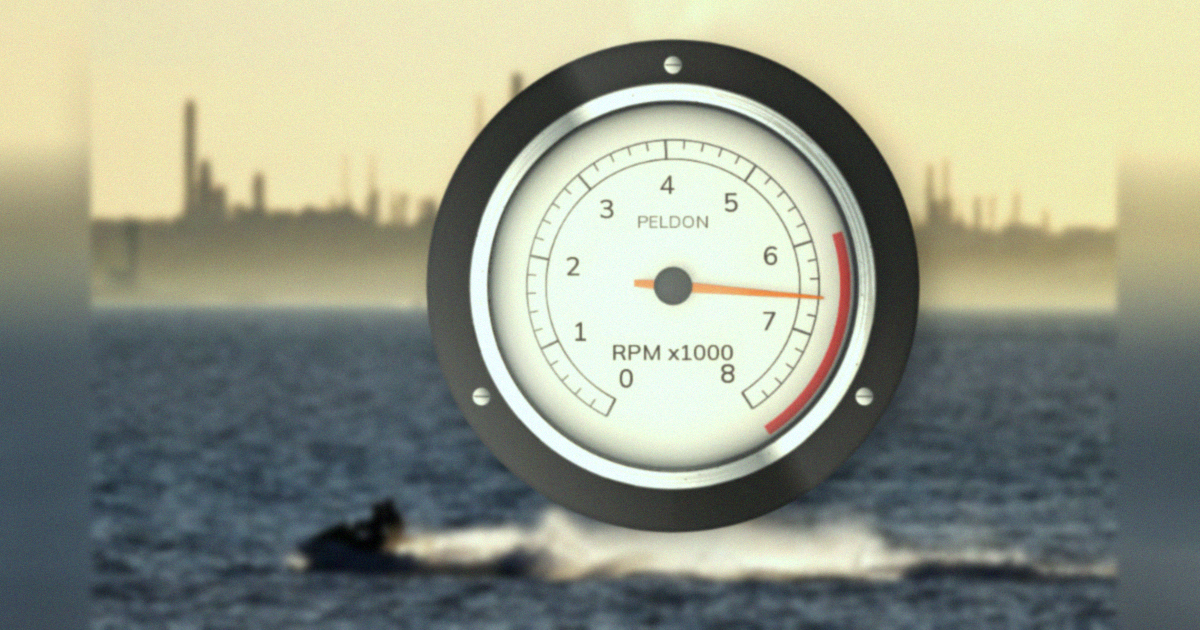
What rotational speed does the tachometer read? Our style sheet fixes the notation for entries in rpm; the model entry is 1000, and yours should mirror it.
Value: 6600
